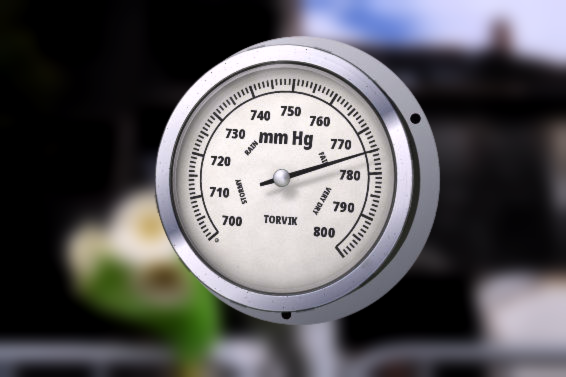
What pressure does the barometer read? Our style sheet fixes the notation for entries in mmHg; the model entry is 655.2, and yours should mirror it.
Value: 775
